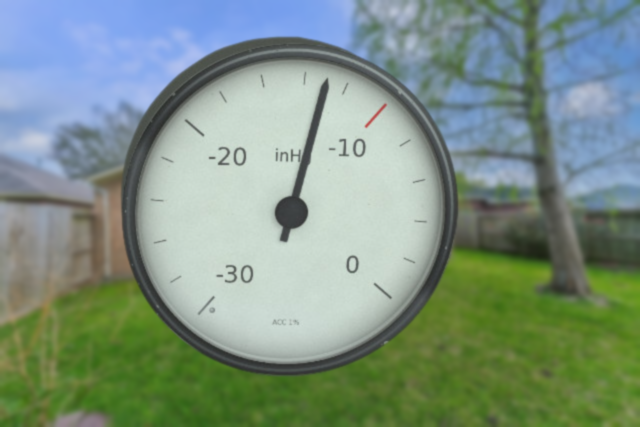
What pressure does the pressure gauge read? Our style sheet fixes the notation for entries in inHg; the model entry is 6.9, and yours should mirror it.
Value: -13
